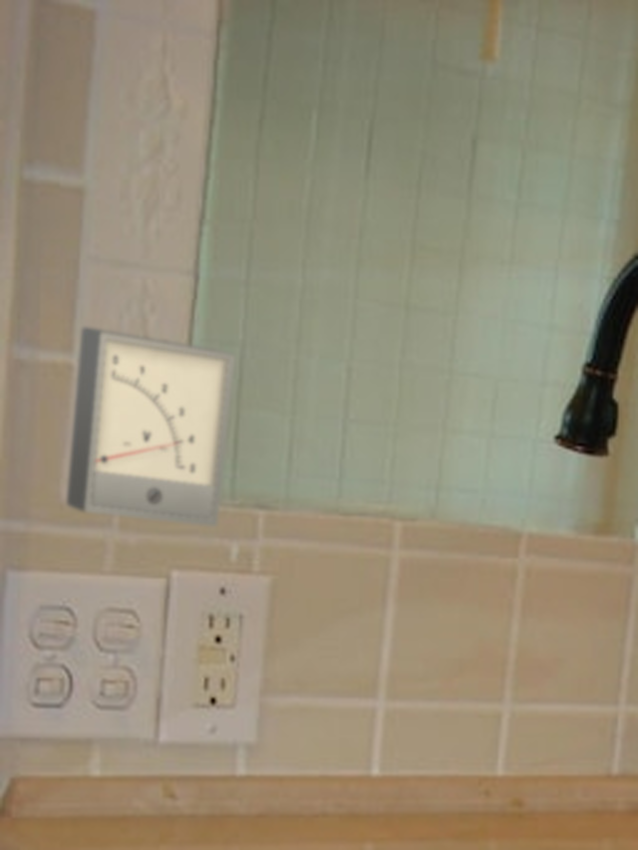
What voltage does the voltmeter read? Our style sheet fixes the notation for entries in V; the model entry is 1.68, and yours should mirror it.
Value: 4
